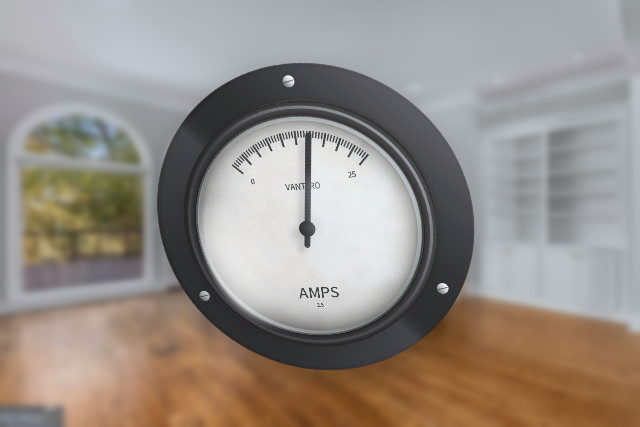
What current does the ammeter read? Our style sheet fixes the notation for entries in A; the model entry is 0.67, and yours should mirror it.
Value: 15
